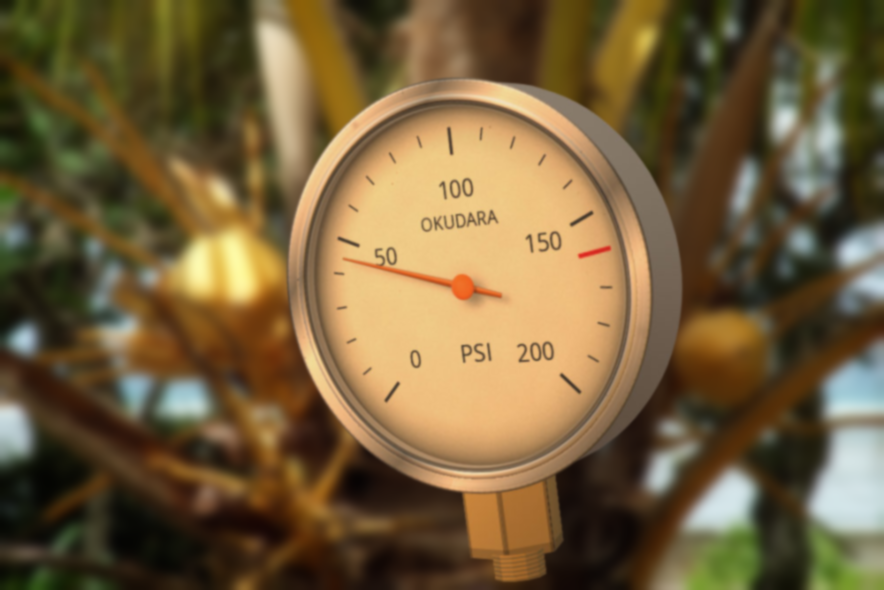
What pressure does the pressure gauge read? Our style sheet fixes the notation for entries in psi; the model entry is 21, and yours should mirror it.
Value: 45
